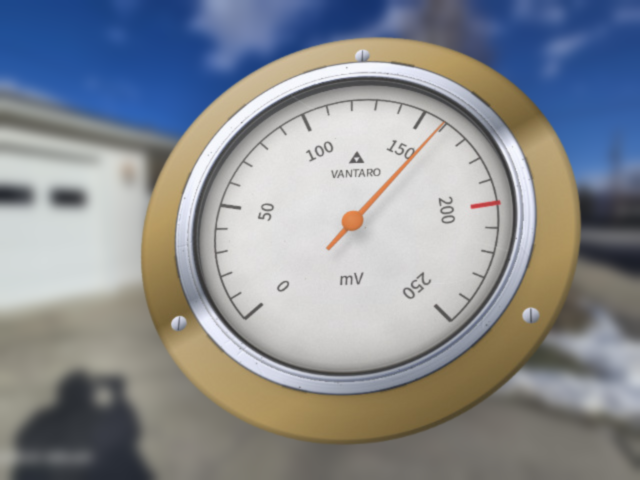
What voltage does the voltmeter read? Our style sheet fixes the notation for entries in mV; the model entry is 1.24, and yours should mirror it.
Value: 160
